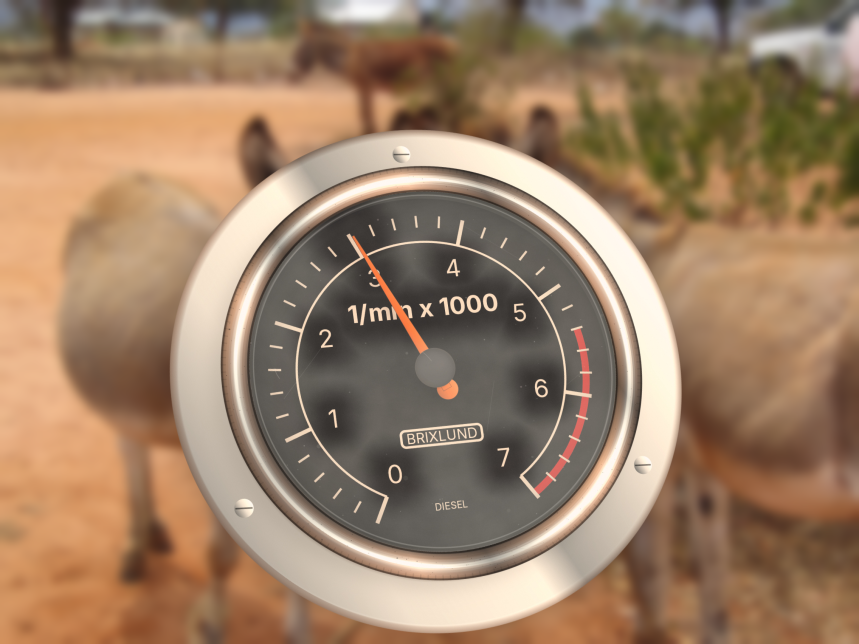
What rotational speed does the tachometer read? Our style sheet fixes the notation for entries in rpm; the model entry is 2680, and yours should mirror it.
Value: 3000
